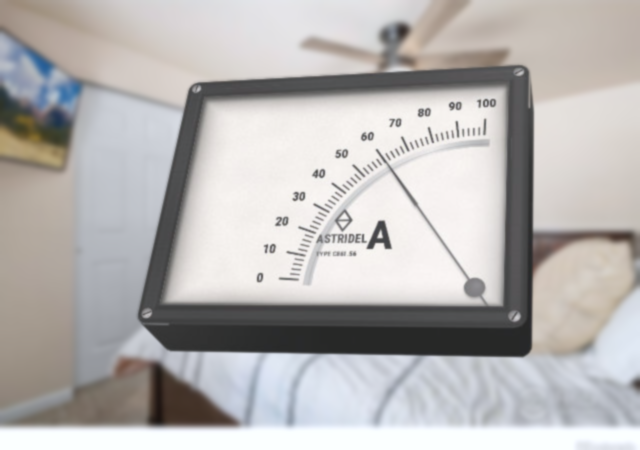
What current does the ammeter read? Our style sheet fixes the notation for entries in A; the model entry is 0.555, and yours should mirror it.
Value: 60
